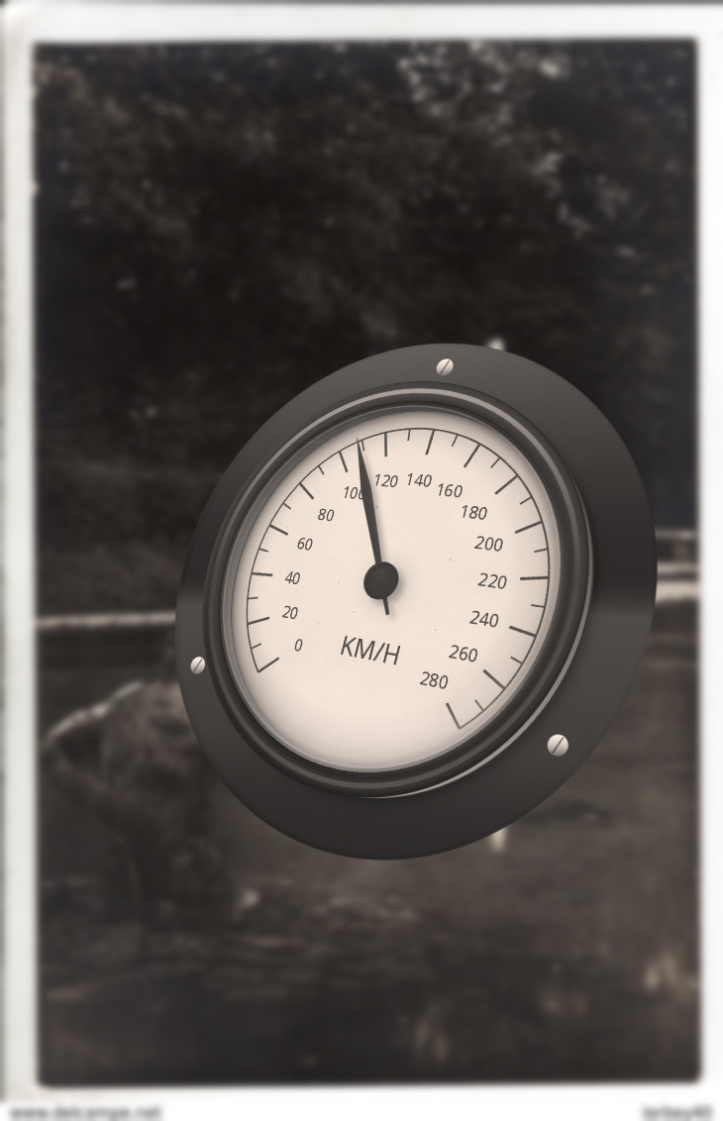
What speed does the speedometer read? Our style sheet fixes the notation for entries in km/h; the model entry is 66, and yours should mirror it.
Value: 110
